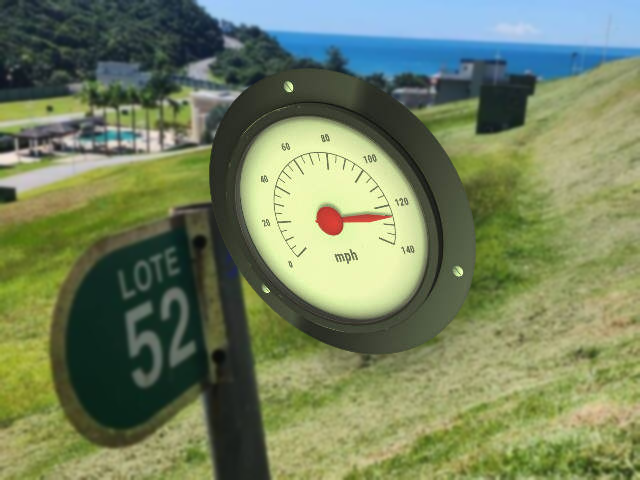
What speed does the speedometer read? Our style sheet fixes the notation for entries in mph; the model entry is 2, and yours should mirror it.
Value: 125
